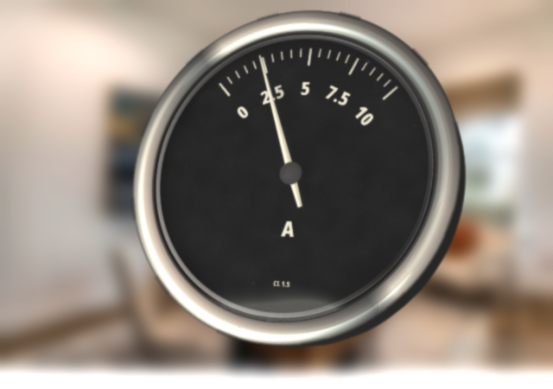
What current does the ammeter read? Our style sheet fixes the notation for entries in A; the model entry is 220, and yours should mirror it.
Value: 2.5
